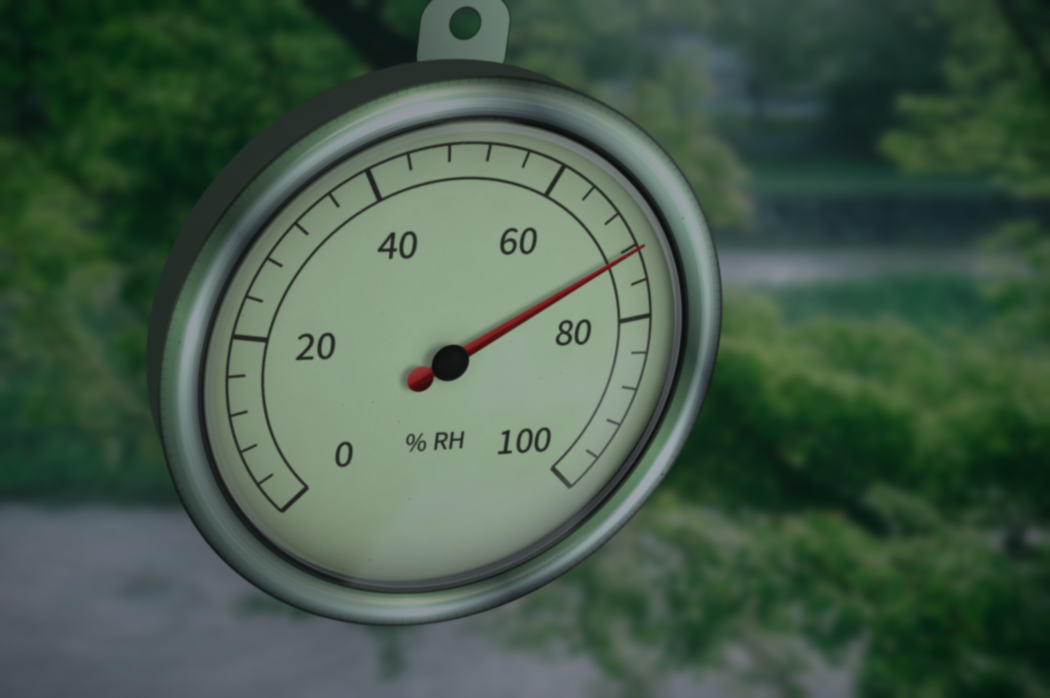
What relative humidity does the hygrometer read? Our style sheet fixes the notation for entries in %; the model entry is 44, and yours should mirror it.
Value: 72
